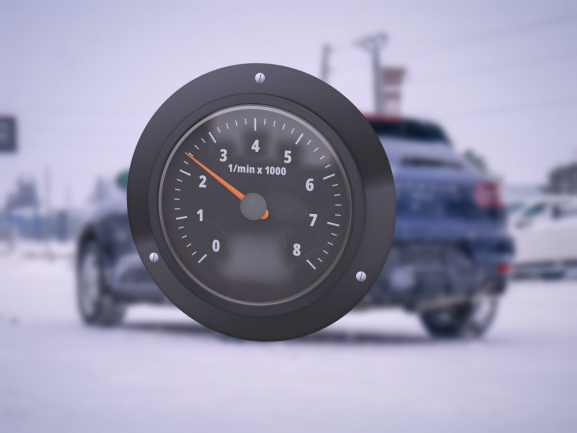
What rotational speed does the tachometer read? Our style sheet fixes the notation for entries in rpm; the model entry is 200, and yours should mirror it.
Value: 2400
